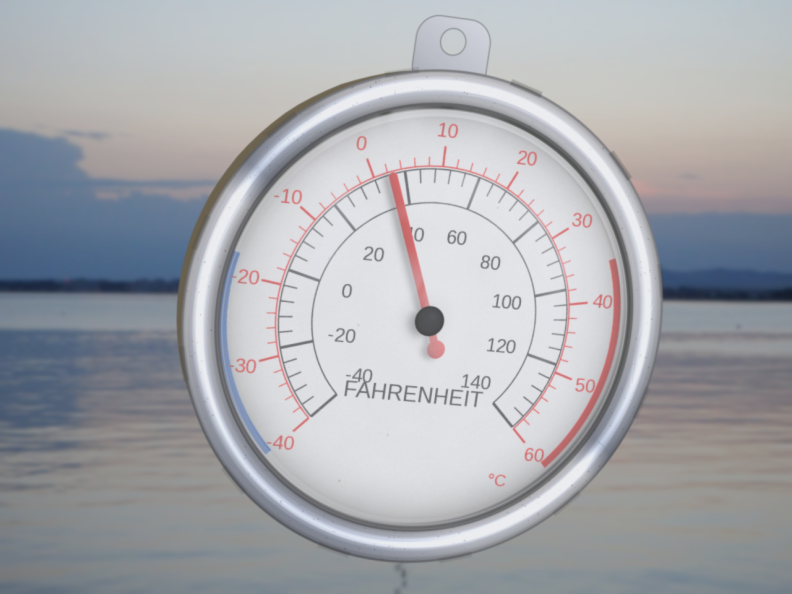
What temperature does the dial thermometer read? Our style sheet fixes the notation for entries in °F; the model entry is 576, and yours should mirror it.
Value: 36
